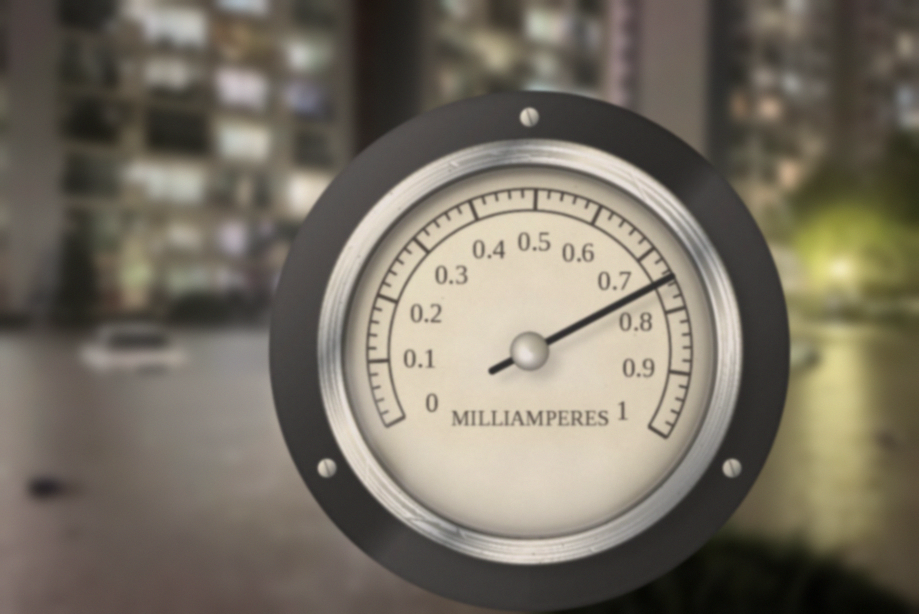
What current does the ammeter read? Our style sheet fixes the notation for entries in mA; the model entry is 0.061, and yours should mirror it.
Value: 0.75
